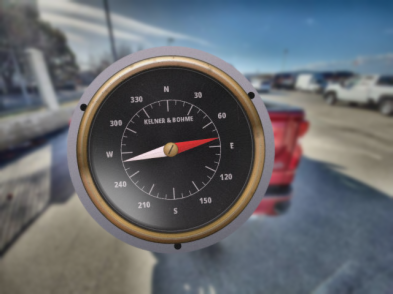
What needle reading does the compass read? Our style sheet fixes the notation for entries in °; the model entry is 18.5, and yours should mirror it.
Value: 80
